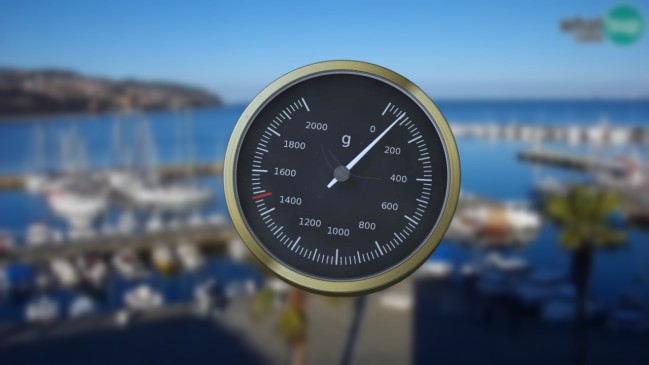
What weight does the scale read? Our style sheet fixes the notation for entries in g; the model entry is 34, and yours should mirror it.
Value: 80
